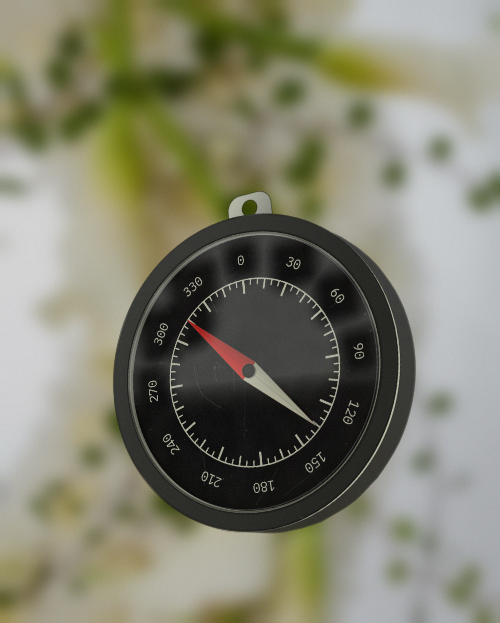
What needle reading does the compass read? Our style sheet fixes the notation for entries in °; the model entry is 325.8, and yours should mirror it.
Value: 315
